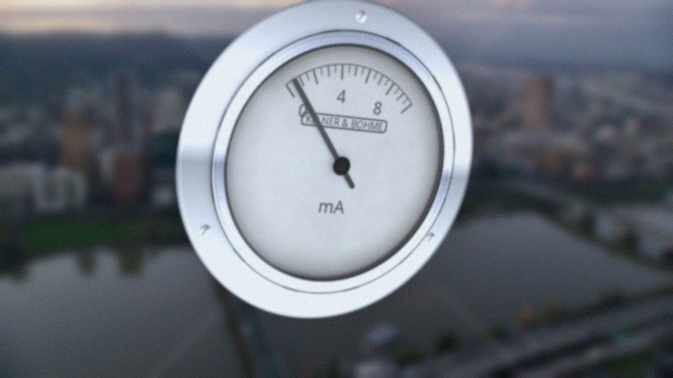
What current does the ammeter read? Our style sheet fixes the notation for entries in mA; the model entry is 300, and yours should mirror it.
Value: 0.5
